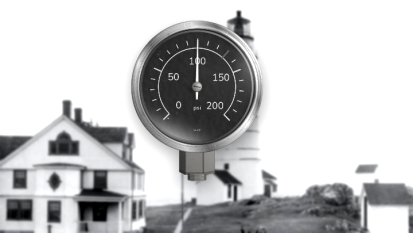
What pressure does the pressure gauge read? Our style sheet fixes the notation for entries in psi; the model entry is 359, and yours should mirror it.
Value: 100
